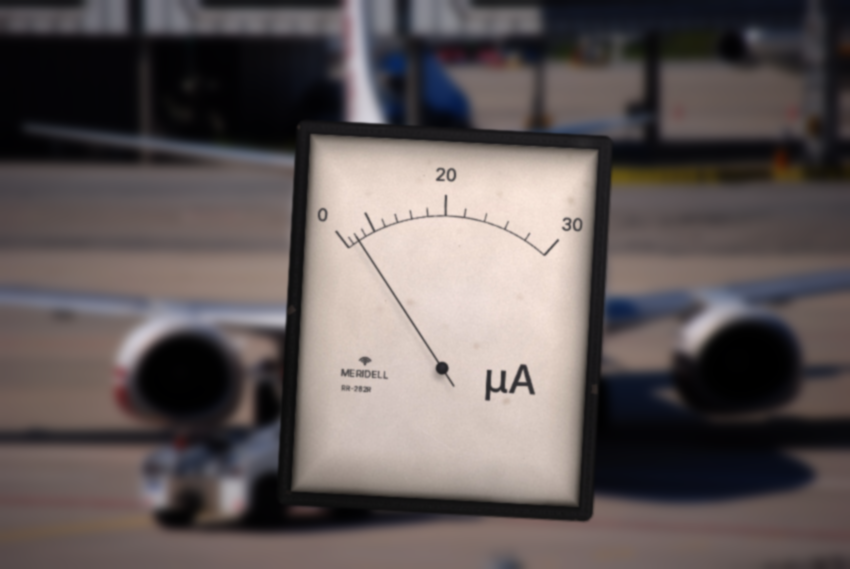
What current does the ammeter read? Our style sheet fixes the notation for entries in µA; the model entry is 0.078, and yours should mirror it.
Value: 6
